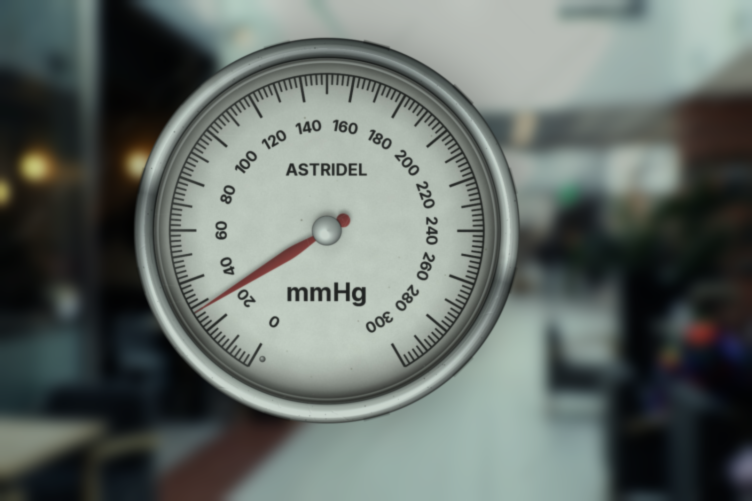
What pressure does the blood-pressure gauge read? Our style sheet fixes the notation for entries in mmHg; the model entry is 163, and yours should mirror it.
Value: 28
